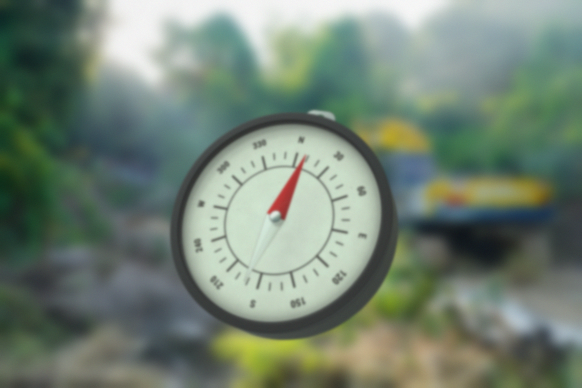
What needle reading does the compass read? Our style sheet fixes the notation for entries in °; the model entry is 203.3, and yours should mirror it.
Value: 10
